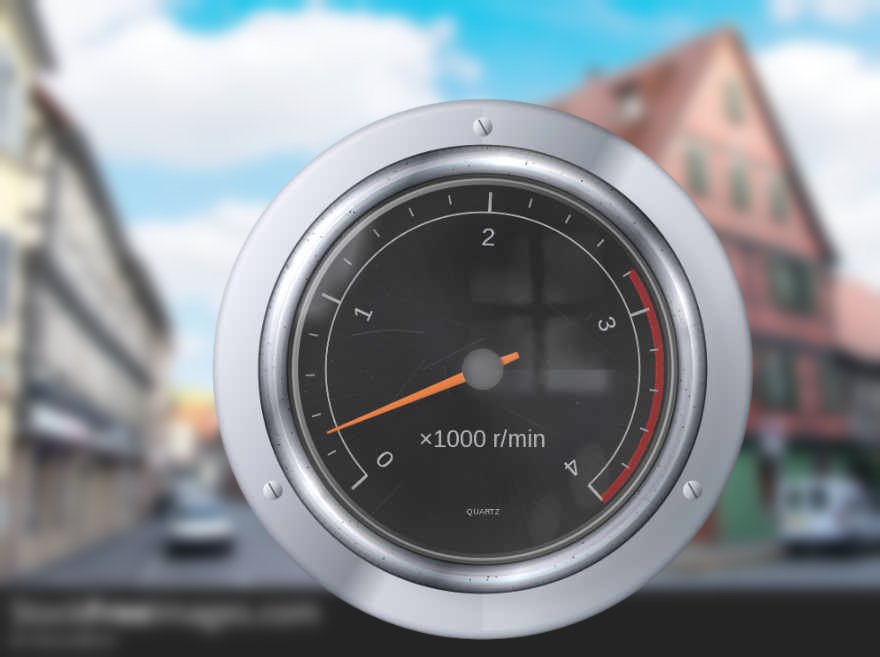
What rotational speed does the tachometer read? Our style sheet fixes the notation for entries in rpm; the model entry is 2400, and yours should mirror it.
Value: 300
